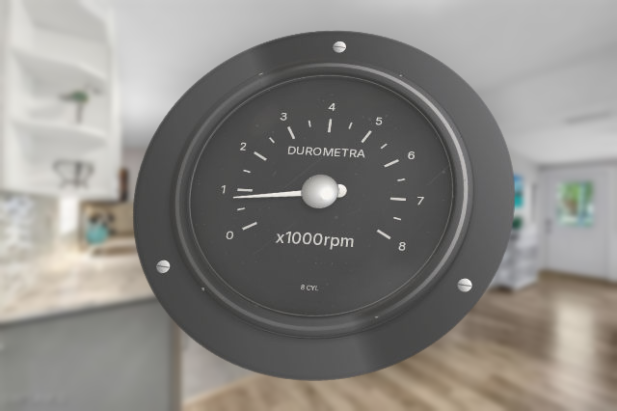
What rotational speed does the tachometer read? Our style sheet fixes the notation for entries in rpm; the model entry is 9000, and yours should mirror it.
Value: 750
